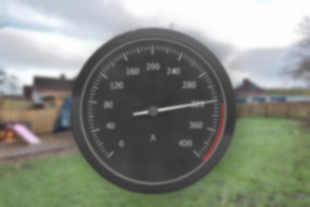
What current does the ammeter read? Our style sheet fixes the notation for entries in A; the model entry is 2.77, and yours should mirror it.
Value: 320
